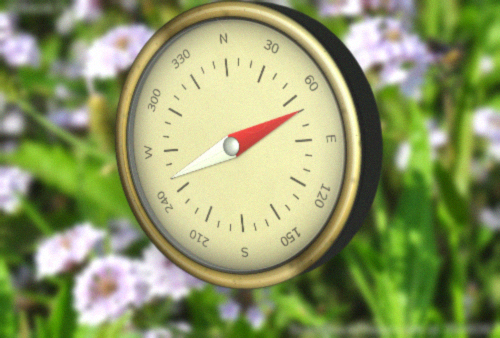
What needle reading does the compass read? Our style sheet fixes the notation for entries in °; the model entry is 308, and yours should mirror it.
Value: 70
